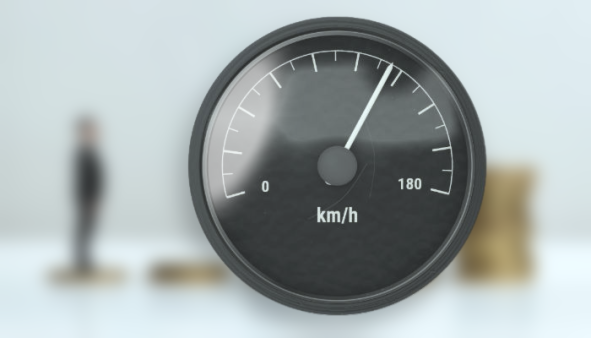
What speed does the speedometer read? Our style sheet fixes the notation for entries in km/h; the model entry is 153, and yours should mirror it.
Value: 115
